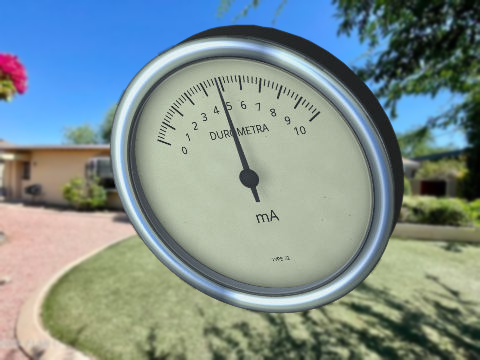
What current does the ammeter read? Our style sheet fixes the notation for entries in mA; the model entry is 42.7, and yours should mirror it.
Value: 5
